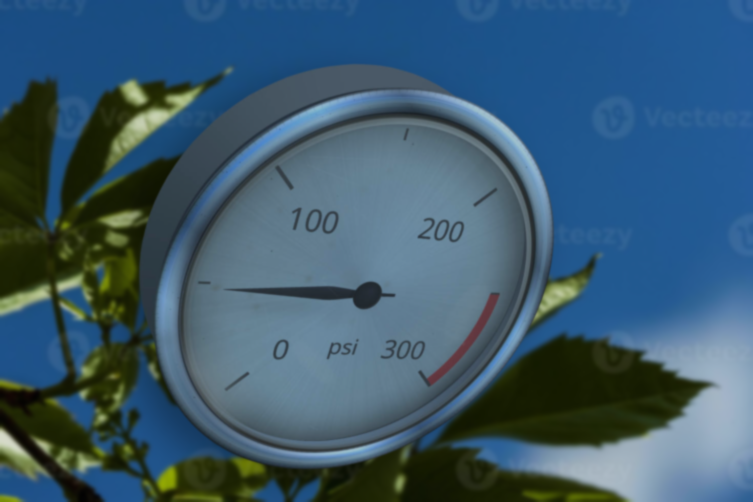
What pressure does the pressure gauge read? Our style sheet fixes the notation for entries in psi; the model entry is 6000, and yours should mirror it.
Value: 50
